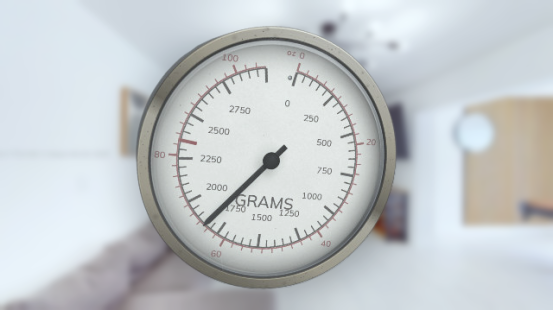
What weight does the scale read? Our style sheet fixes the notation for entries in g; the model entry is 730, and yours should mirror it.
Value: 1850
